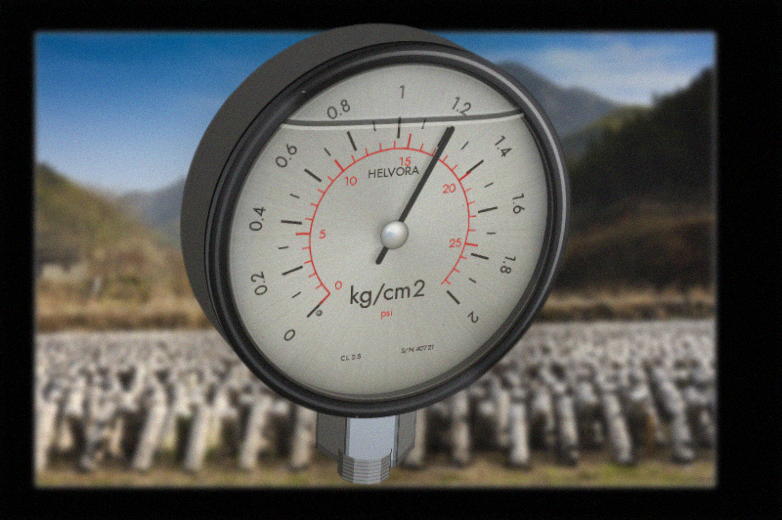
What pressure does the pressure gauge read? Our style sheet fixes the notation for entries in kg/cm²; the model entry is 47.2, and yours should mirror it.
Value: 1.2
